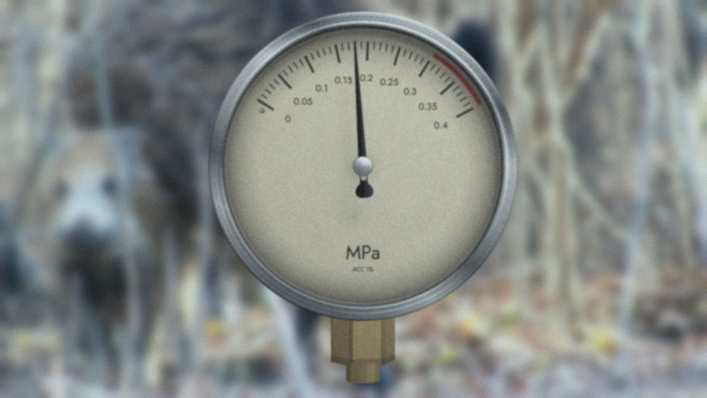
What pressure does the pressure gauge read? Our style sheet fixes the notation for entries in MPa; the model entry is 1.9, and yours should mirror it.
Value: 0.18
